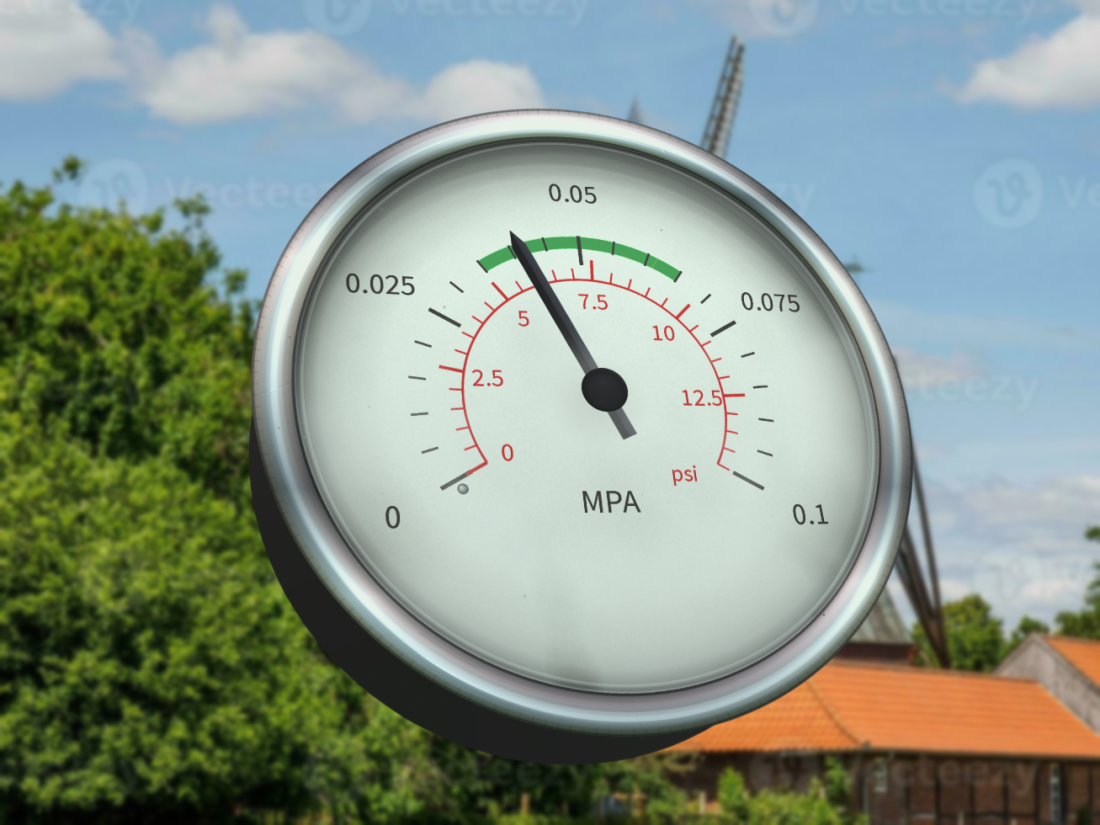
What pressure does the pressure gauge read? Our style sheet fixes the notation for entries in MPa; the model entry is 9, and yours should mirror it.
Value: 0.04
